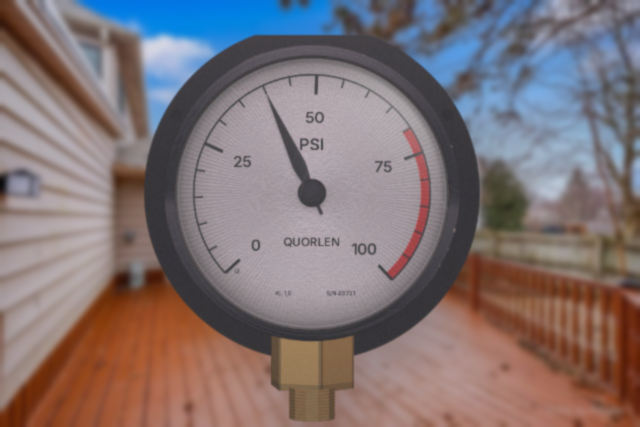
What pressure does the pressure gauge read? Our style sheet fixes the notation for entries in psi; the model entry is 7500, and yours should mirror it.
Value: 40
